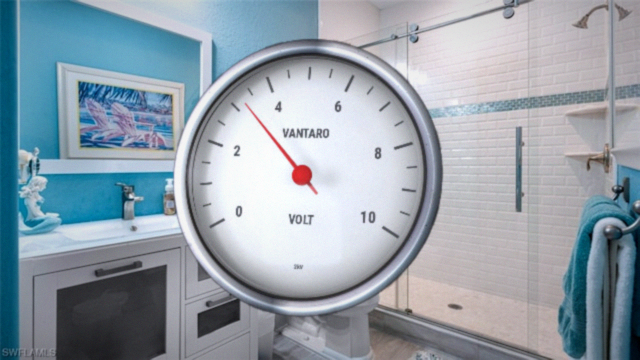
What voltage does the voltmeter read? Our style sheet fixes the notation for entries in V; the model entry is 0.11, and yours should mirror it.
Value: 3.25
